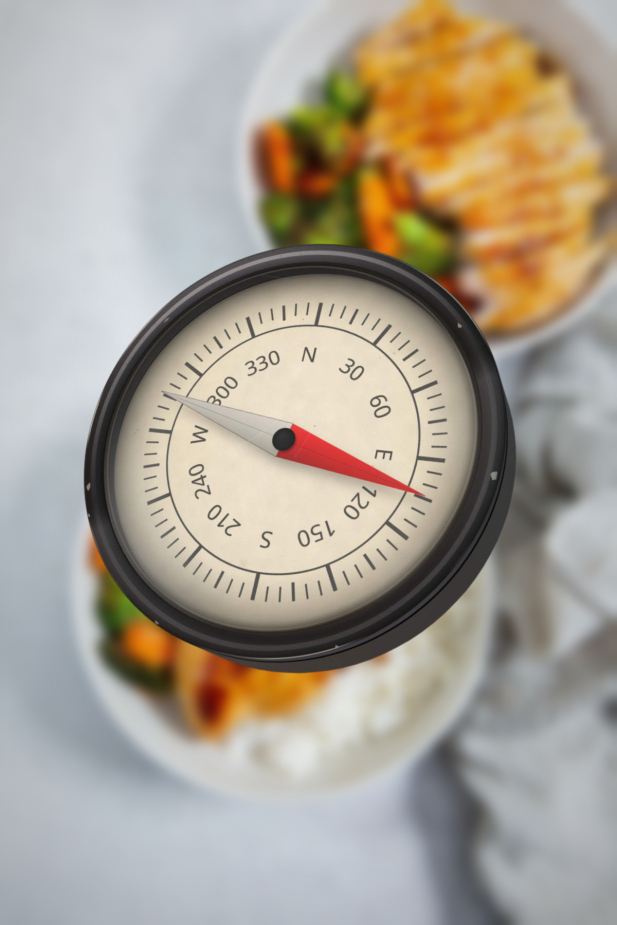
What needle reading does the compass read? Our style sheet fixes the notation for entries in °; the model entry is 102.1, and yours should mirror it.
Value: 105
